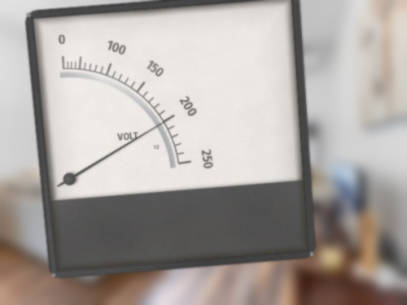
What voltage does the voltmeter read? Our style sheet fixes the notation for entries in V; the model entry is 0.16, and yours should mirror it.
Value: 200
